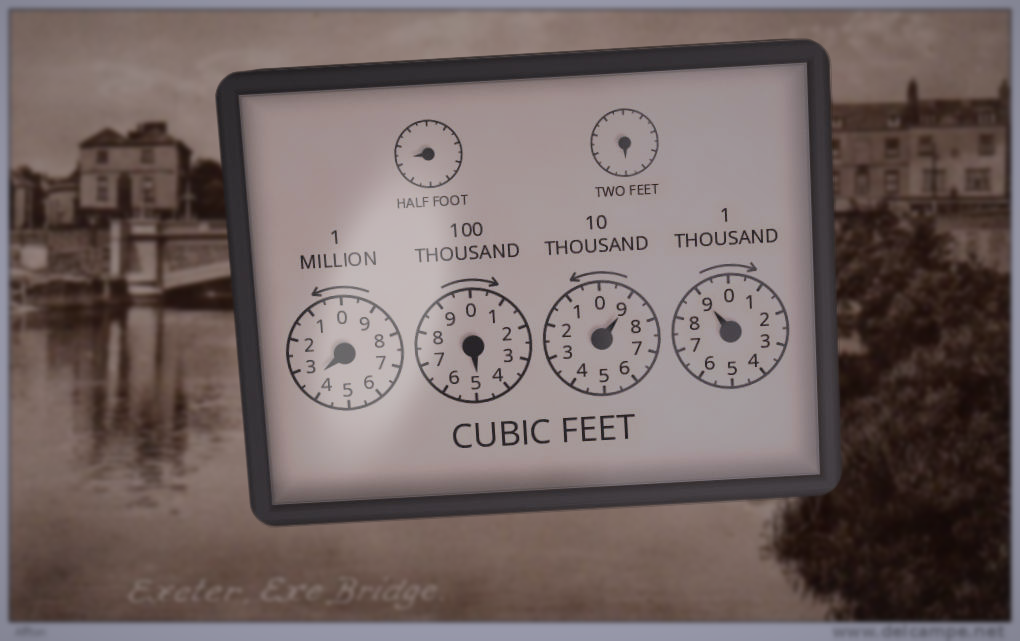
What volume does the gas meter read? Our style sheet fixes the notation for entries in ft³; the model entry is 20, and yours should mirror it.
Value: 348900
